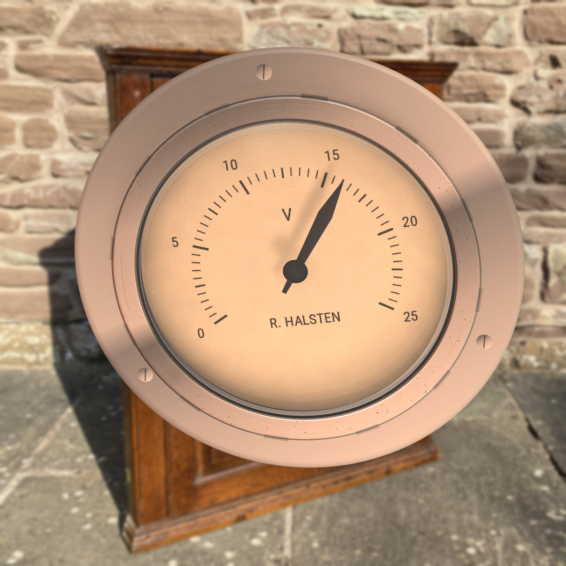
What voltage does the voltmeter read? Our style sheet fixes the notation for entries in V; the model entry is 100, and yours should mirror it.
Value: 16
